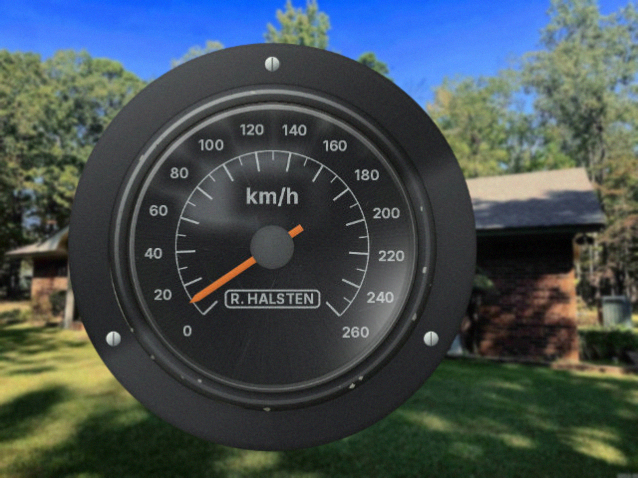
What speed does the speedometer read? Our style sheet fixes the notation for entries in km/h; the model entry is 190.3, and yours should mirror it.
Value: 10
